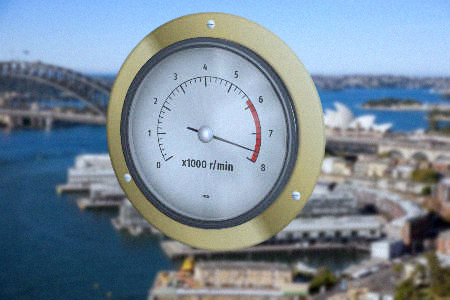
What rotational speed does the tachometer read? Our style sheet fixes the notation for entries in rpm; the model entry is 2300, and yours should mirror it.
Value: 7600
